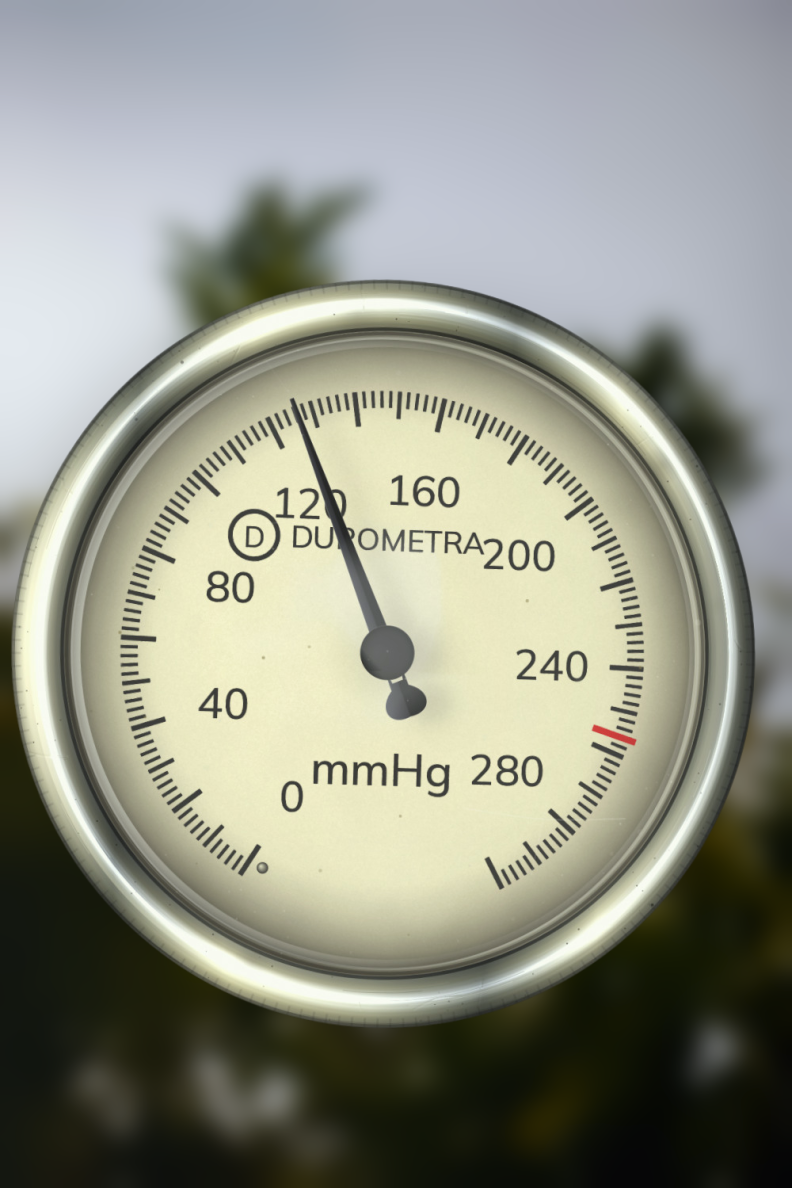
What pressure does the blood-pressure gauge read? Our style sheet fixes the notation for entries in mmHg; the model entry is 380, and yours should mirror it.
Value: 126
